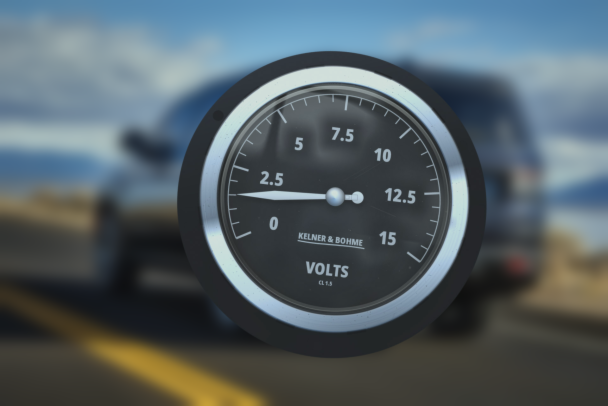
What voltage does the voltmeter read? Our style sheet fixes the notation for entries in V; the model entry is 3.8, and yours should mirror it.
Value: 1.5
